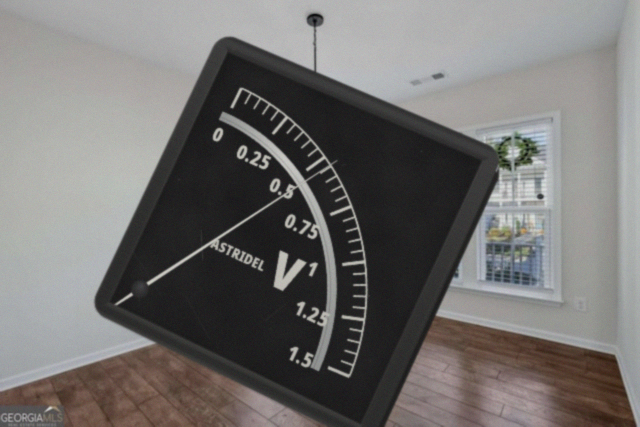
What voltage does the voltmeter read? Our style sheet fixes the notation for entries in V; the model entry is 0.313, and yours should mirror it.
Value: 0.55
